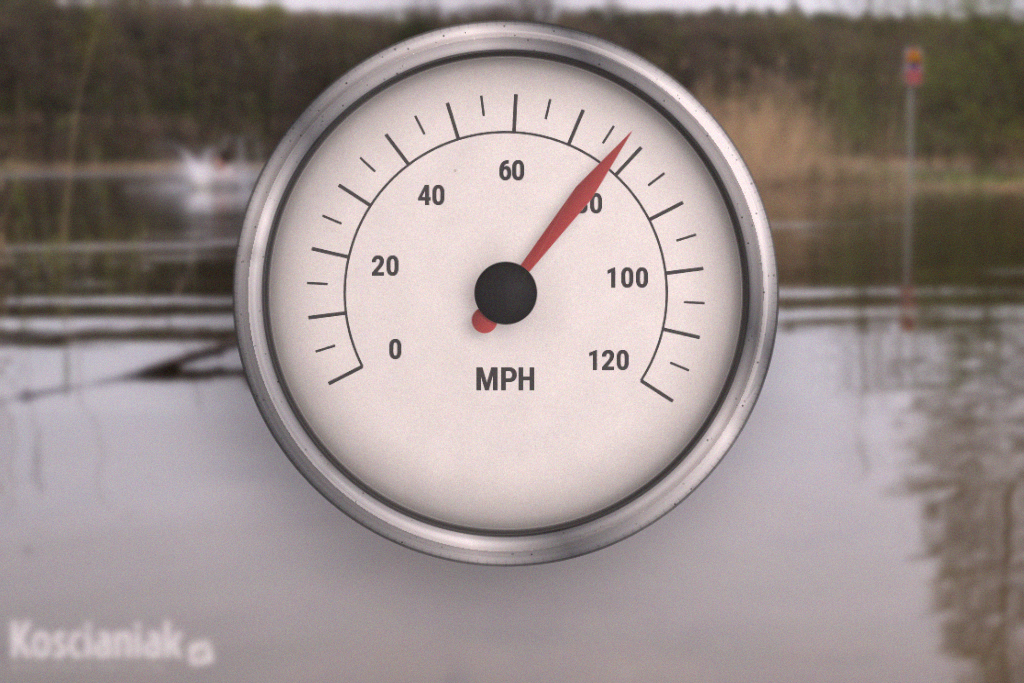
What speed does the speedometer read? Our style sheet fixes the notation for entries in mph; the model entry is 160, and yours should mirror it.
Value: 77.5
